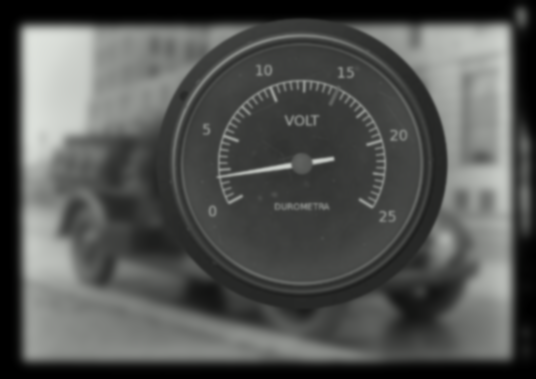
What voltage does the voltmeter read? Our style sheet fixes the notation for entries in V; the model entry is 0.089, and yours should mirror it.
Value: 2
